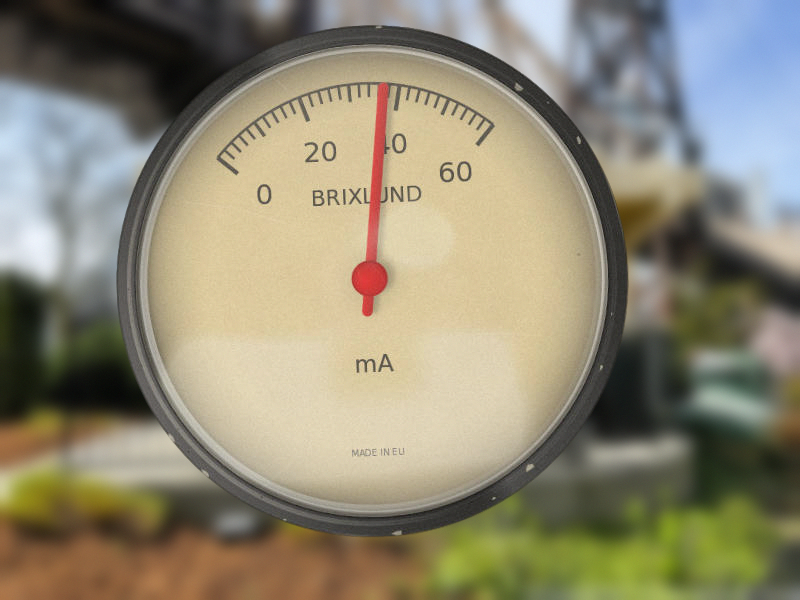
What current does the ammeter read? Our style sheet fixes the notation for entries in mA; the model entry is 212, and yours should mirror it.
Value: 37
